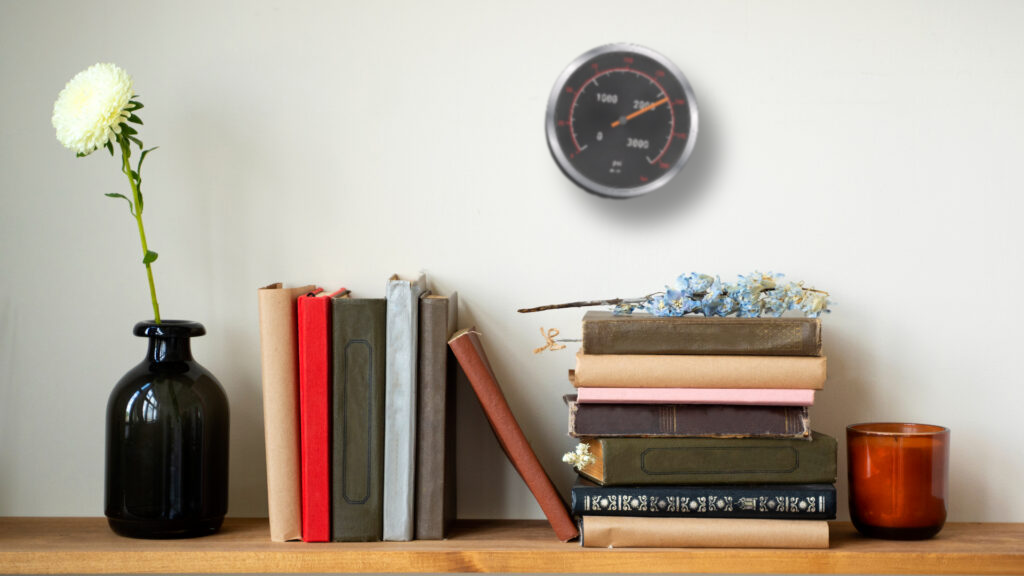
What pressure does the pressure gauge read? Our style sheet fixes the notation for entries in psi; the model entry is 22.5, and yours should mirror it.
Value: 2100
